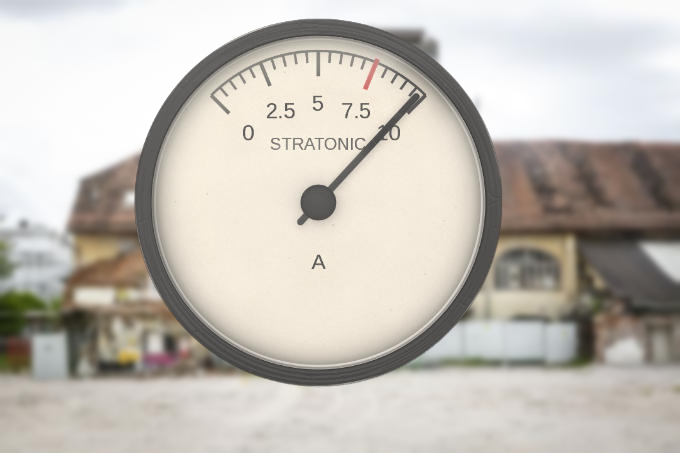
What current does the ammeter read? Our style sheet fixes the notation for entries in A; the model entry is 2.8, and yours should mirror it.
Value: 9.75
